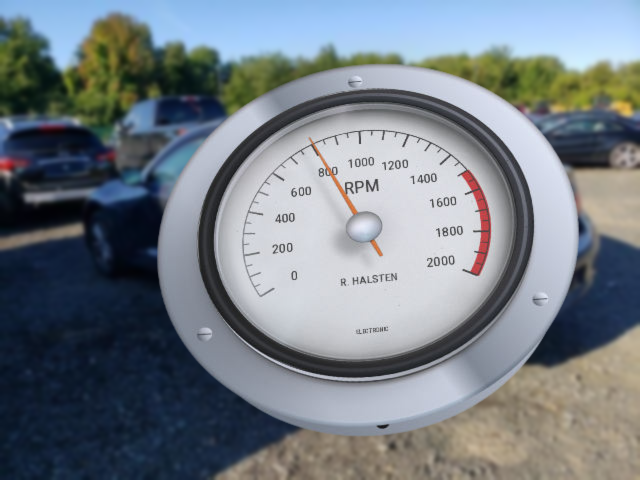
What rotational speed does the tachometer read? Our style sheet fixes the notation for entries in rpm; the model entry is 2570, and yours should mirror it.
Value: 800
